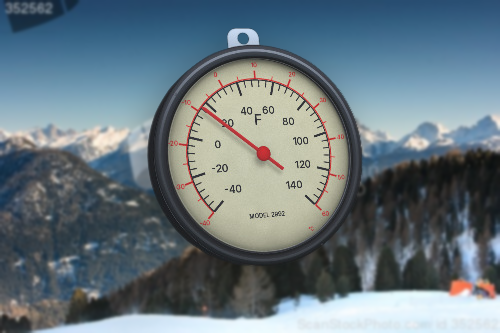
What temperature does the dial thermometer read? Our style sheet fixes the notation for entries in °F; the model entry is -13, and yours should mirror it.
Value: 16
